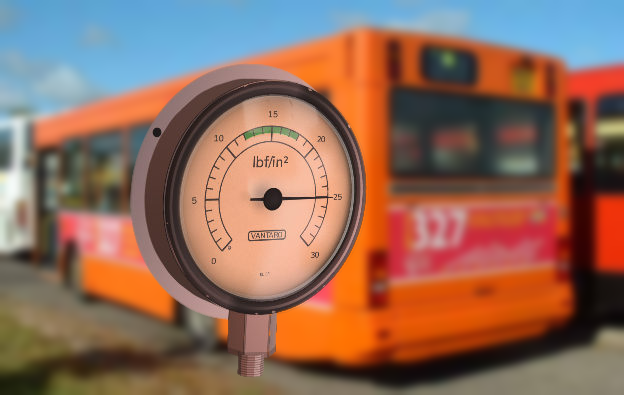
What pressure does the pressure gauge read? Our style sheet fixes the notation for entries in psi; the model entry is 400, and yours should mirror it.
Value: 25
